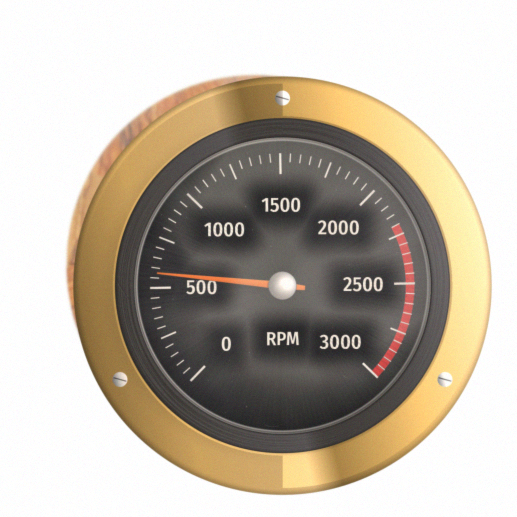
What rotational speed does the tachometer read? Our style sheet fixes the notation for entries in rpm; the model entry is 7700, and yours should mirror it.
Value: 575
